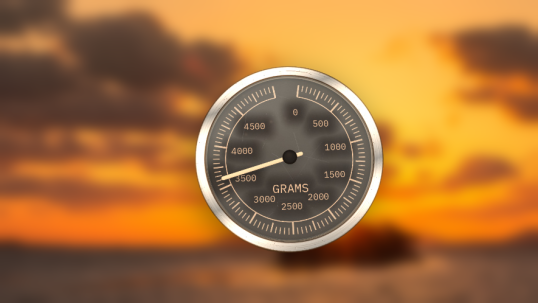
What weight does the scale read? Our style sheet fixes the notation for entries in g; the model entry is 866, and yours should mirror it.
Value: 3600
